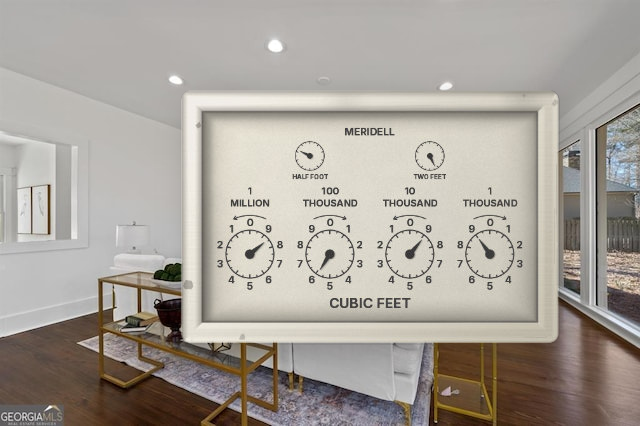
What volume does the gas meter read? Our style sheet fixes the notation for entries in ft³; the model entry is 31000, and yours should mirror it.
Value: 858900
